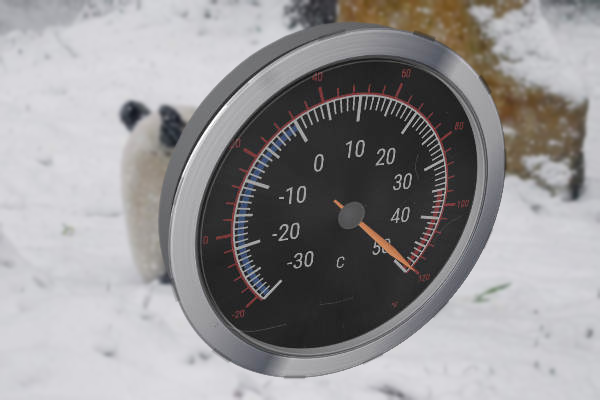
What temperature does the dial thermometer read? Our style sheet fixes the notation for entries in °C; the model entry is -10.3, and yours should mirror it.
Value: 49
